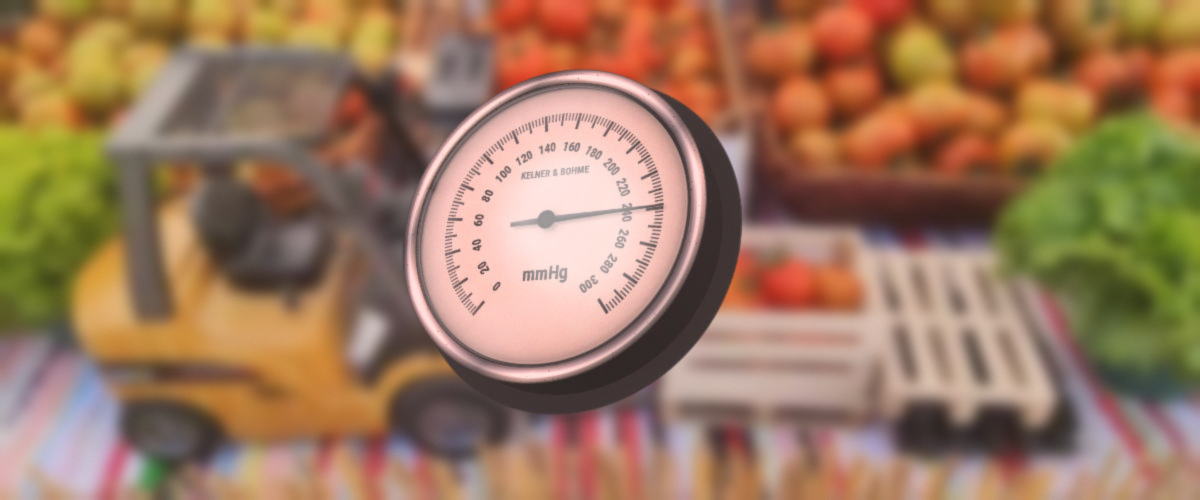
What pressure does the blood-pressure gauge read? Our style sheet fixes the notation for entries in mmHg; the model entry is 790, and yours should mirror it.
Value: 240
